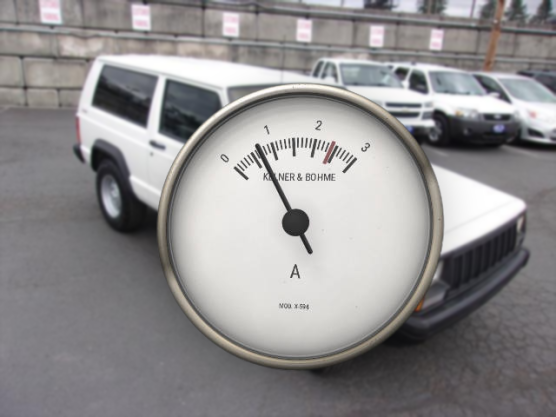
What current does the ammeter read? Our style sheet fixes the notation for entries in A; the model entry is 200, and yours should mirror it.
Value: 0.7
